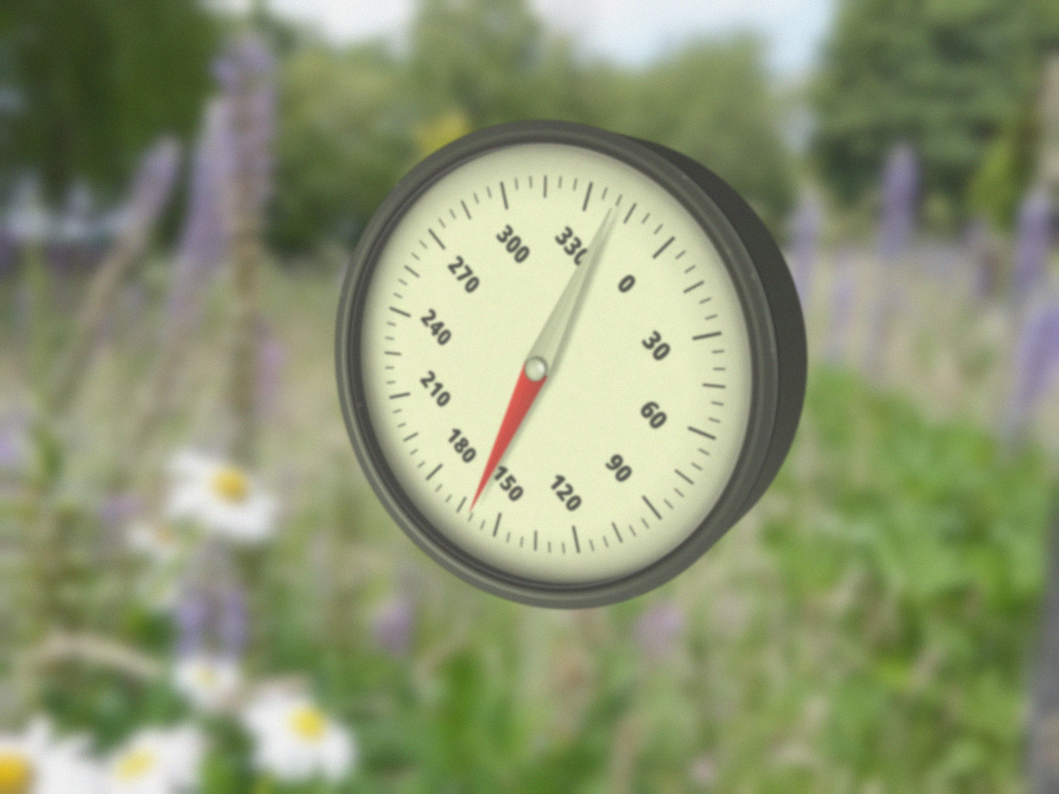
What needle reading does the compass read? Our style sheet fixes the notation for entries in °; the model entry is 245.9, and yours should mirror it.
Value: 160
